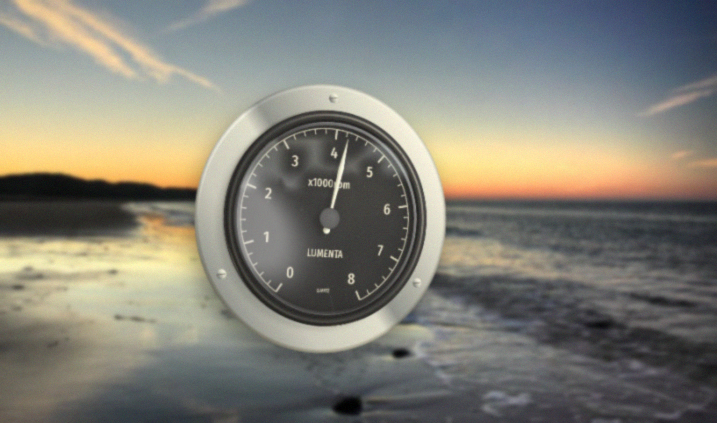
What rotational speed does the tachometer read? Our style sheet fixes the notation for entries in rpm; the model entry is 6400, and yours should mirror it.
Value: 4200
